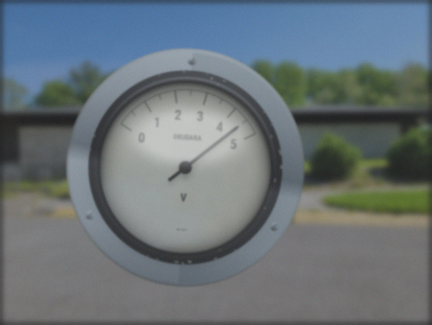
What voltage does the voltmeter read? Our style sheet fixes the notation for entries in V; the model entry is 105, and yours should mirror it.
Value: 4.5
